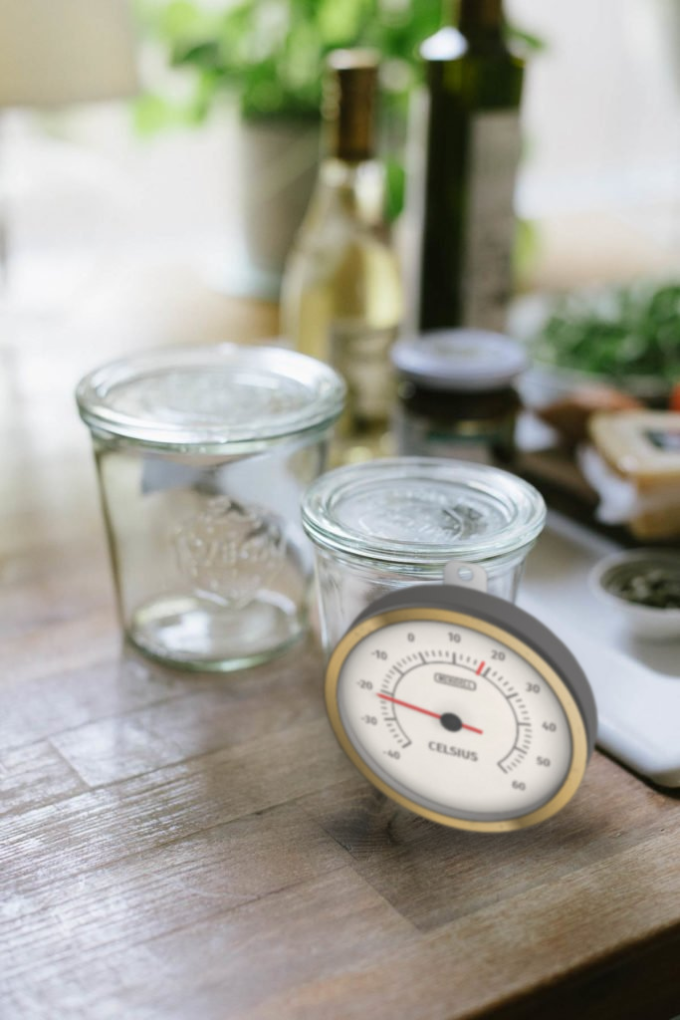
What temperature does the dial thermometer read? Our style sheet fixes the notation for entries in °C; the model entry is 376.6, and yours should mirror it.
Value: -20
